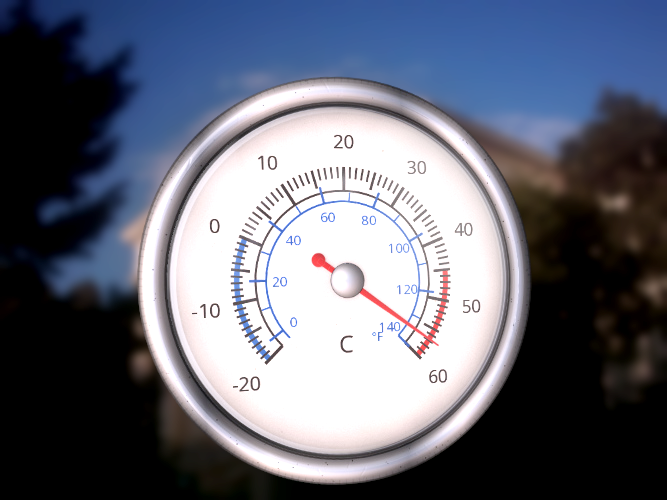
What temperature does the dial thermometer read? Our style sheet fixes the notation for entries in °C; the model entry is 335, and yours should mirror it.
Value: 57
